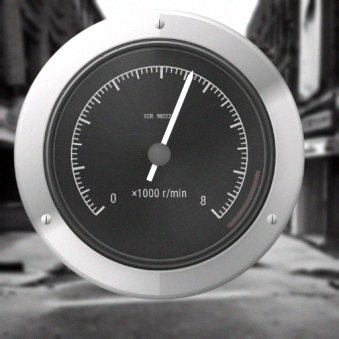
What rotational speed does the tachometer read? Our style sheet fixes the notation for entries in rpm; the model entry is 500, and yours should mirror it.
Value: 4600
